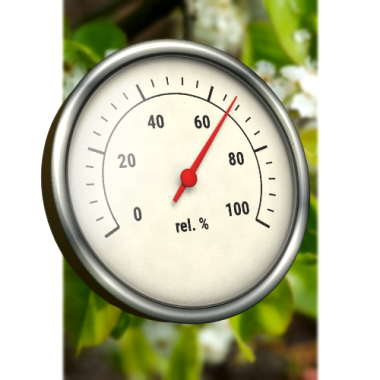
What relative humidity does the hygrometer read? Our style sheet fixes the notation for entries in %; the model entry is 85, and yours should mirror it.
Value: 66
